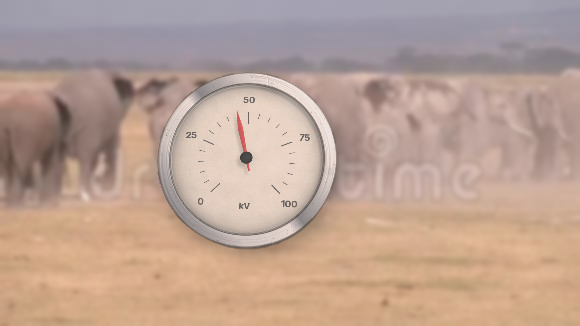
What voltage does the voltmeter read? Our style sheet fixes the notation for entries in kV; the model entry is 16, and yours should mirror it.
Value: 45
